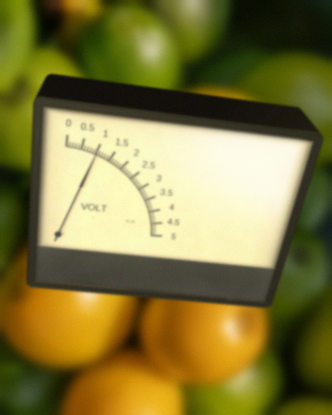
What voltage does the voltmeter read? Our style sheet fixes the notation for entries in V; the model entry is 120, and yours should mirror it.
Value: 1
